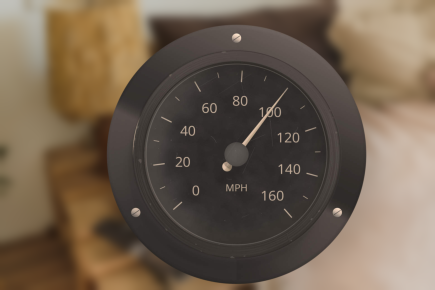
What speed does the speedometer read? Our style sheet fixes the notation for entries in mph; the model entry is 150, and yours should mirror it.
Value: 100
